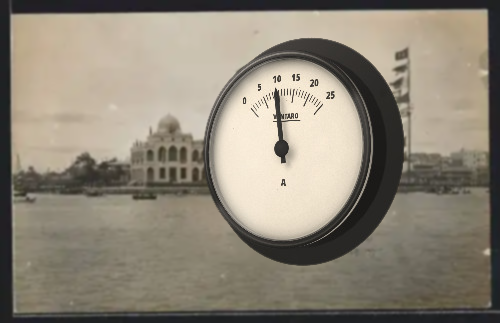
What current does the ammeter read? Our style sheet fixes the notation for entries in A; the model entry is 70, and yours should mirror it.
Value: 10
